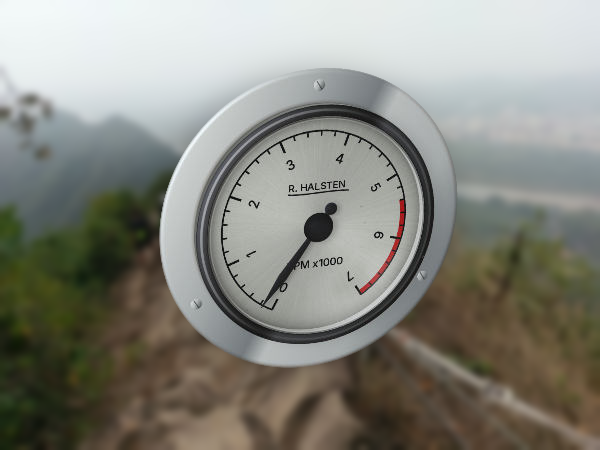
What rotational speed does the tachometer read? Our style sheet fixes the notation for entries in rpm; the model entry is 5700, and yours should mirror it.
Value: 200
